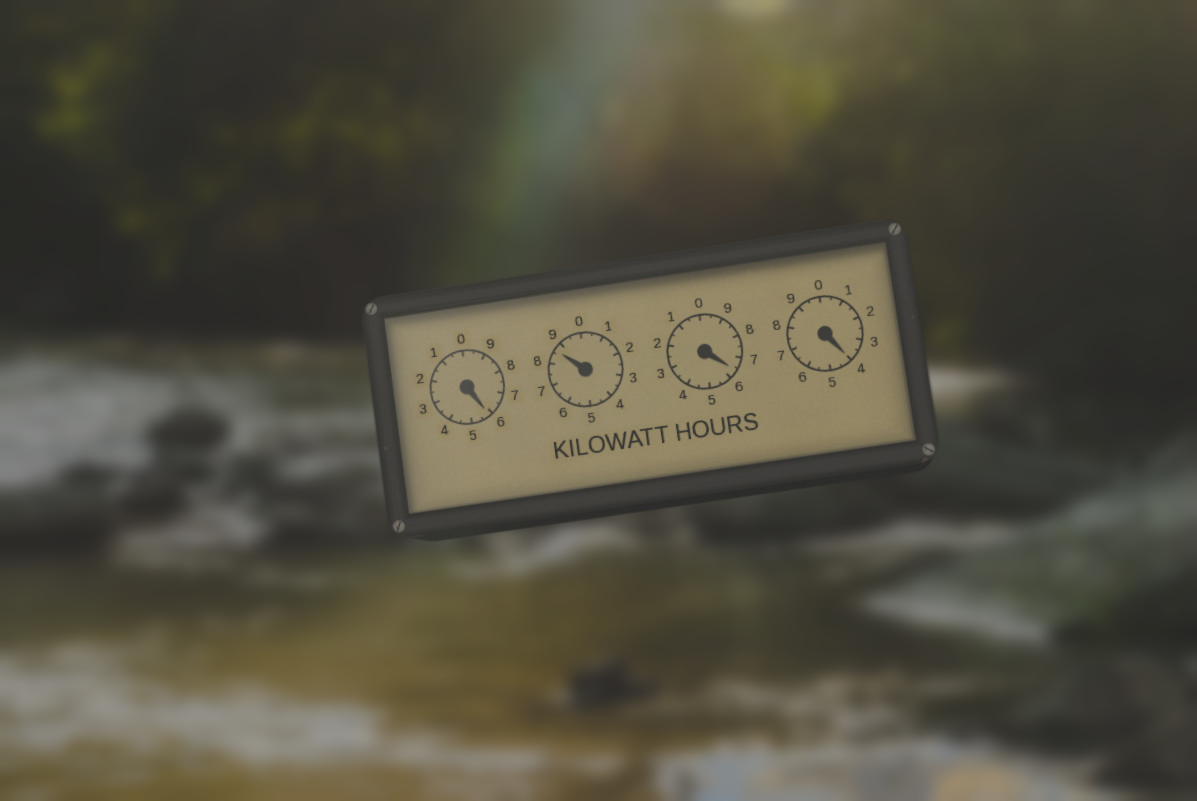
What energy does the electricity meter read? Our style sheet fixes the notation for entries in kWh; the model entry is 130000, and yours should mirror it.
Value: 5864
